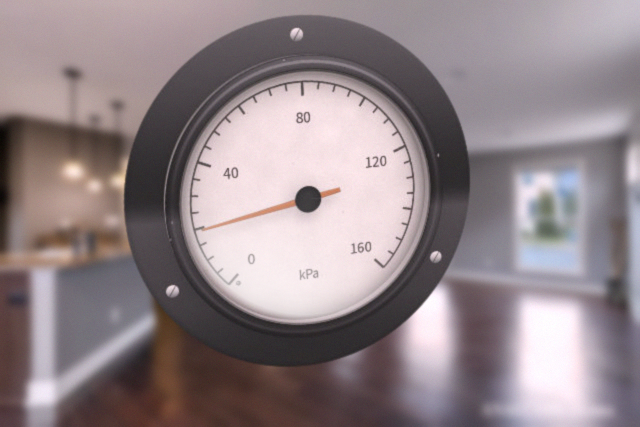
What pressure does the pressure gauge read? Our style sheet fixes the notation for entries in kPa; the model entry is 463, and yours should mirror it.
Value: 20
